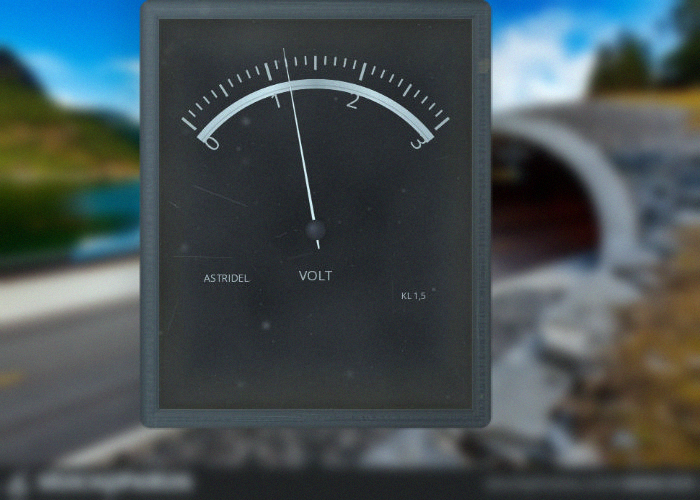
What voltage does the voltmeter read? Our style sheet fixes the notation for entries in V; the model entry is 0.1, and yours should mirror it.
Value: 1.2
